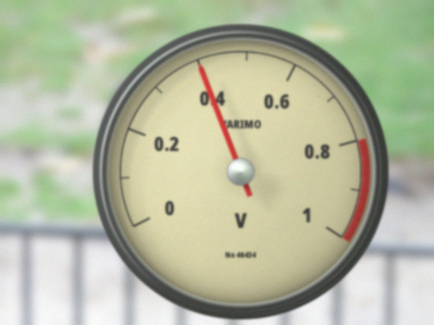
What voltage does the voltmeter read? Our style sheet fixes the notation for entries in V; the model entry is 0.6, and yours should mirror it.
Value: 0.4
